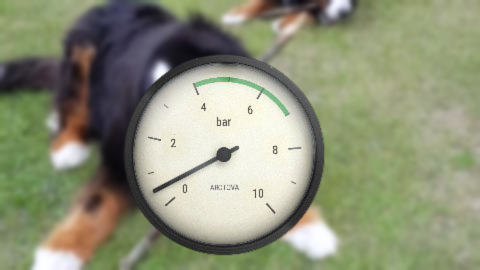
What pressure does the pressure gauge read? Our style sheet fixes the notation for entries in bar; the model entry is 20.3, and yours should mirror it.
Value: 0.5
